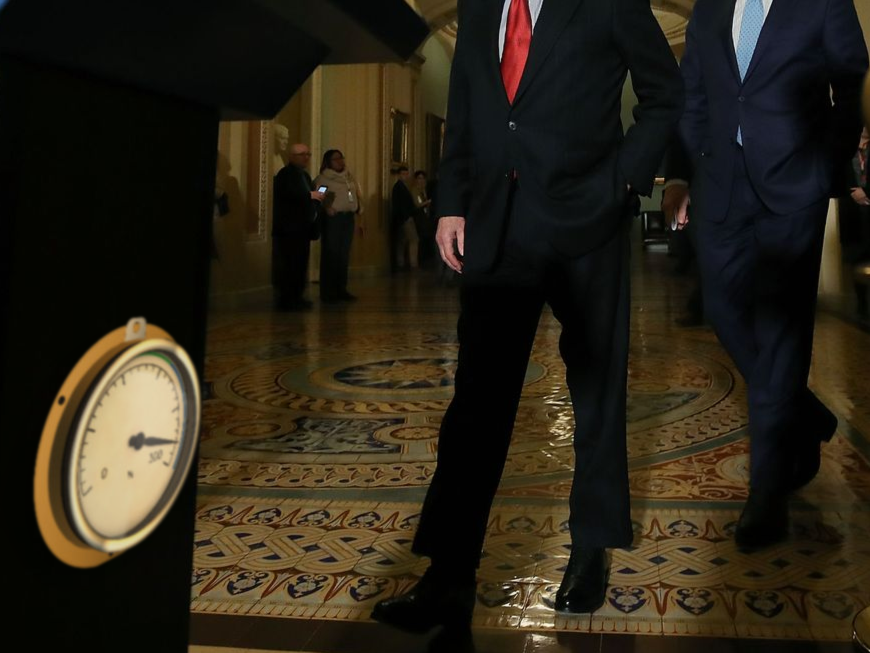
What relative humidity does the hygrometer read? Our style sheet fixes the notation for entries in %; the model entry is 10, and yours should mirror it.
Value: 92
